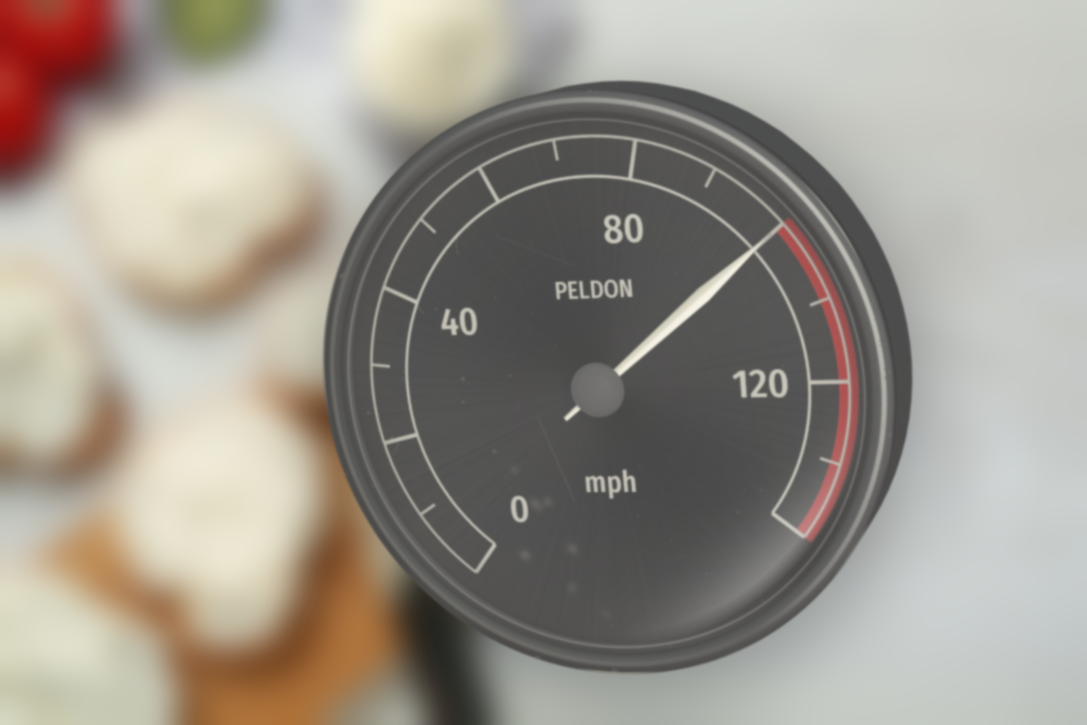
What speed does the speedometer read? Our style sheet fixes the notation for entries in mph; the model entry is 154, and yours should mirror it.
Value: 100
